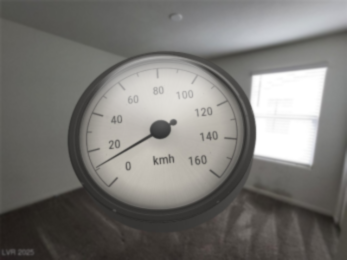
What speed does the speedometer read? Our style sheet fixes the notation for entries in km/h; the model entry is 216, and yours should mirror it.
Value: 10
